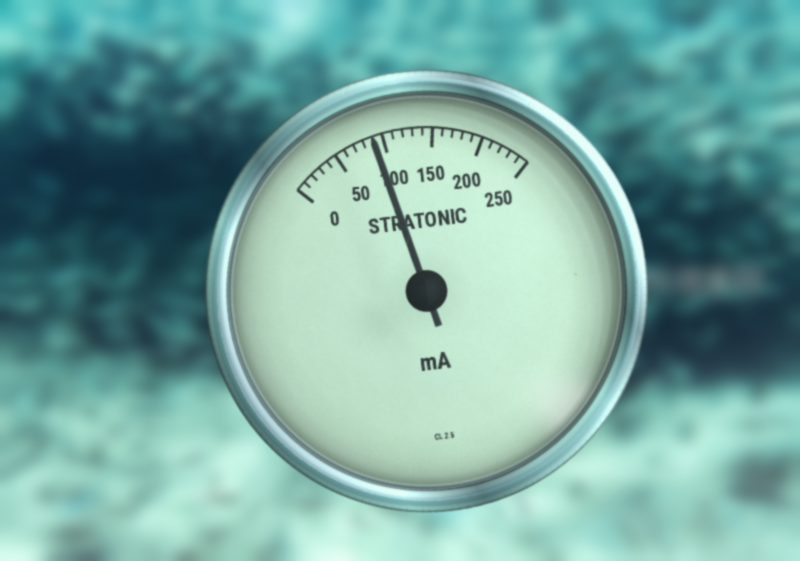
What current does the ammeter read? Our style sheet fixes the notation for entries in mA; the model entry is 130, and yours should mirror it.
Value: 90
